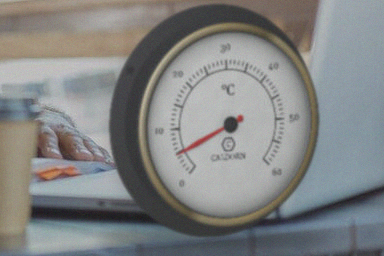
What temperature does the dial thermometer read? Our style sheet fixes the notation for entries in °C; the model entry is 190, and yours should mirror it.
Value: 5
